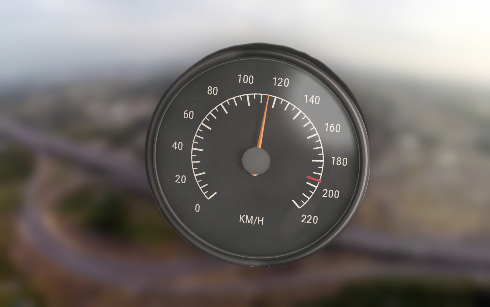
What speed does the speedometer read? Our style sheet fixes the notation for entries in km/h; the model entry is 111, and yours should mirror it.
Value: 115
